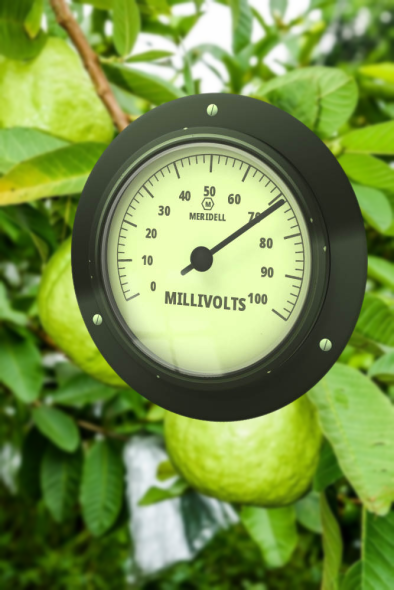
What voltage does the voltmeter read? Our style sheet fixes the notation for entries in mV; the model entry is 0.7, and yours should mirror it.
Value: 72
